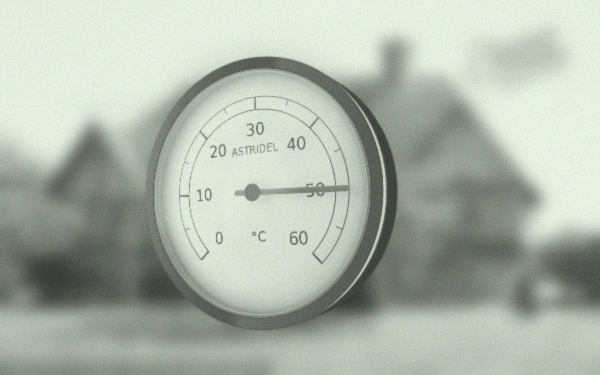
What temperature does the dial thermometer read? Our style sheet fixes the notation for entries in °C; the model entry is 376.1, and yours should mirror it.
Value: 50
